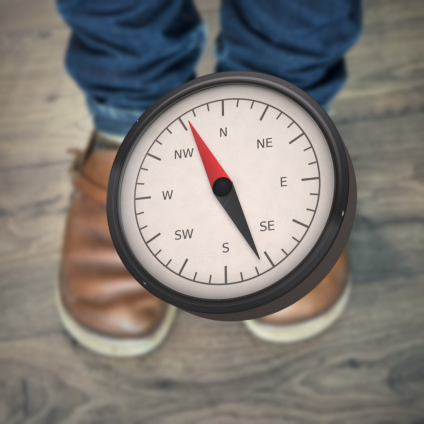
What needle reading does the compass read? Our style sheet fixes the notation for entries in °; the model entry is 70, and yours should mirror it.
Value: 335
